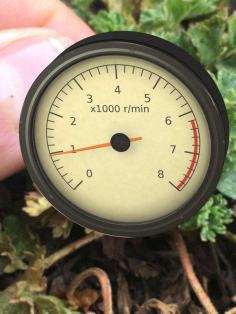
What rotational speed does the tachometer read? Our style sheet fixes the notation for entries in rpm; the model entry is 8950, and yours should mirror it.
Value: 1000
